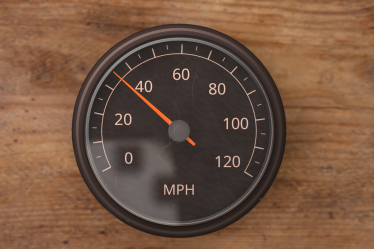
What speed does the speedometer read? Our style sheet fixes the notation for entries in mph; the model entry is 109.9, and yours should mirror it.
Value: 35
